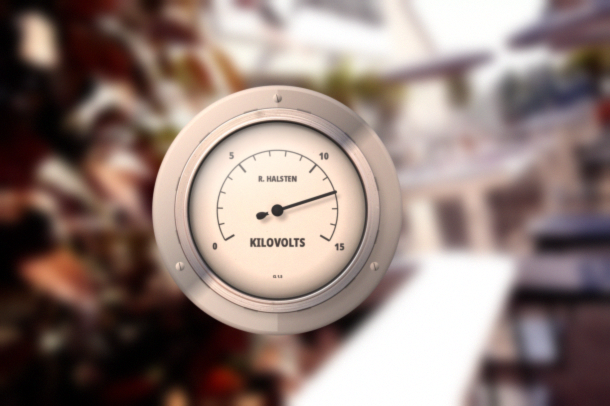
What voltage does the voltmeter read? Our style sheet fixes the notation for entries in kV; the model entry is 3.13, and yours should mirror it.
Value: 12
